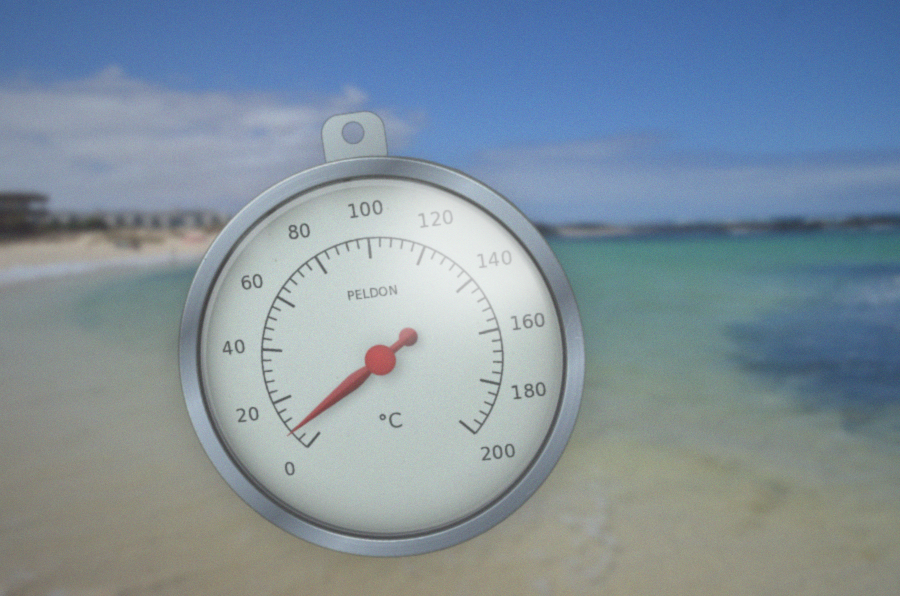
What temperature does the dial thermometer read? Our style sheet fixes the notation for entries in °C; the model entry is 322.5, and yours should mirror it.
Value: 8
